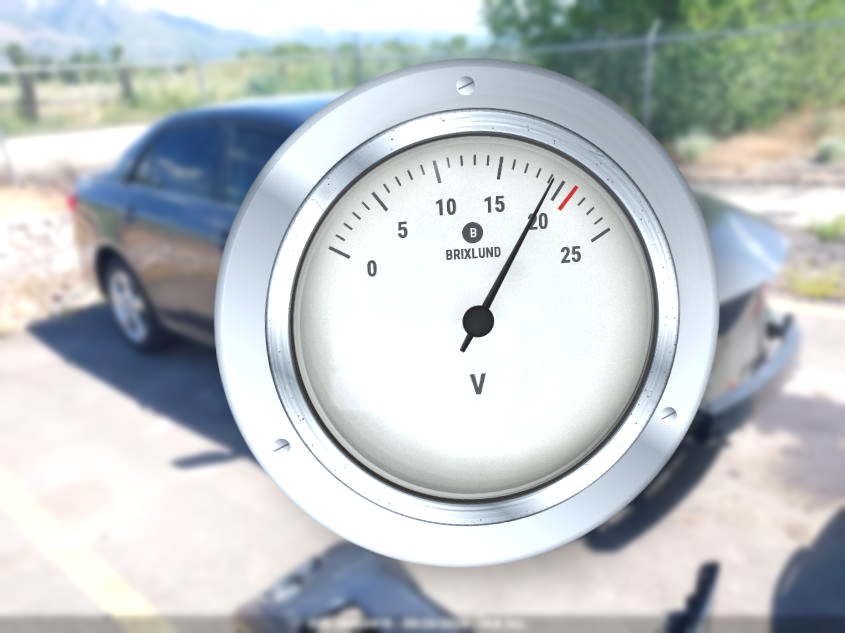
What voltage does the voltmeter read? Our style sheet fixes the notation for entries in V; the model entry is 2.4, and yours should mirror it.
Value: 19
